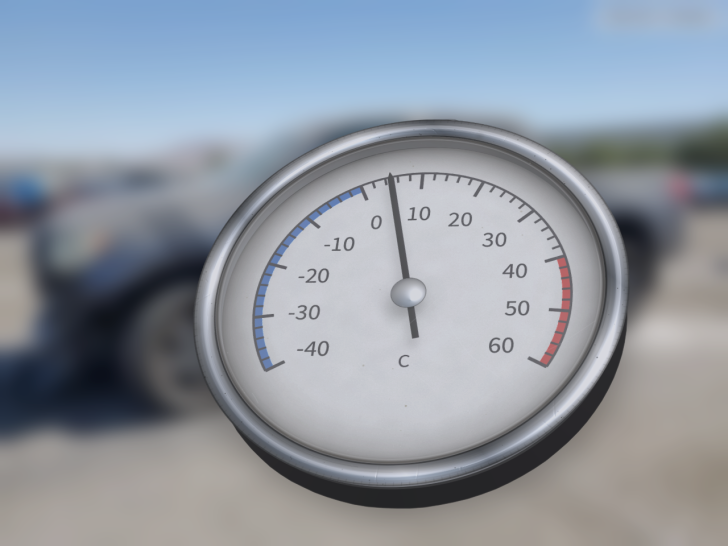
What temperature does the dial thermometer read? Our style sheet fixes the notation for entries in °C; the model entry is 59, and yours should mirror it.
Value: 5
